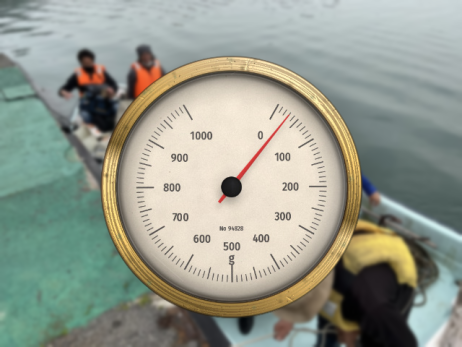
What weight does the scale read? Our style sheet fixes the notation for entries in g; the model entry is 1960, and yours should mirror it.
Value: 30
